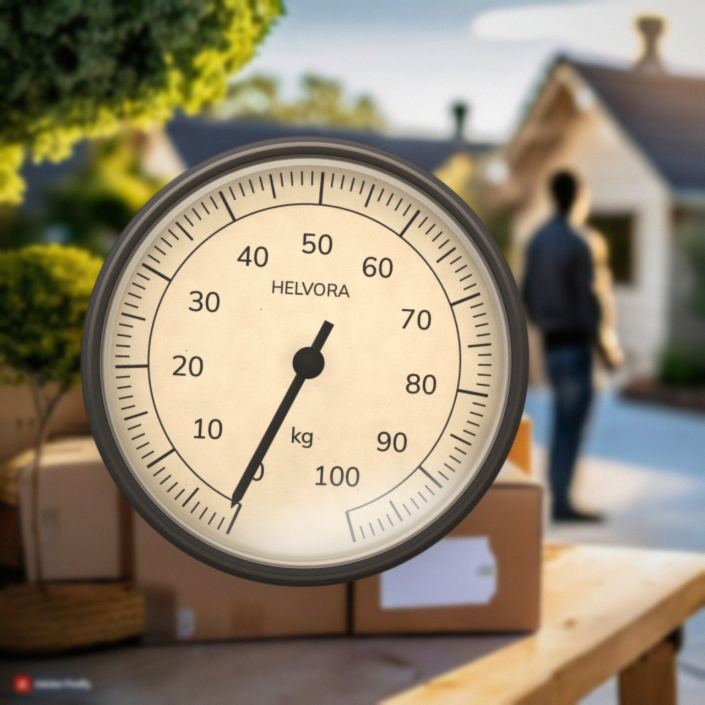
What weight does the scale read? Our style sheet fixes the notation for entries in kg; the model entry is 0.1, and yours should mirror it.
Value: 1
